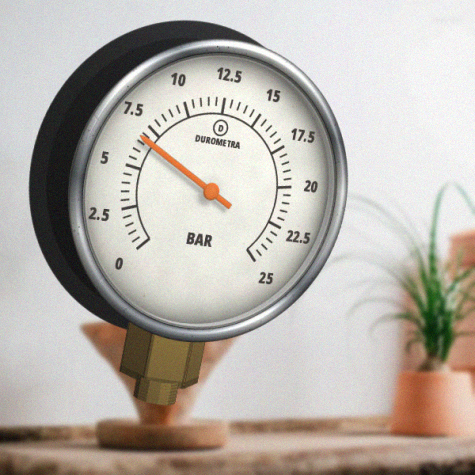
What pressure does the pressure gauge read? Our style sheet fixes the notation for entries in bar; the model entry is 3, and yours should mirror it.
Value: 6.75
